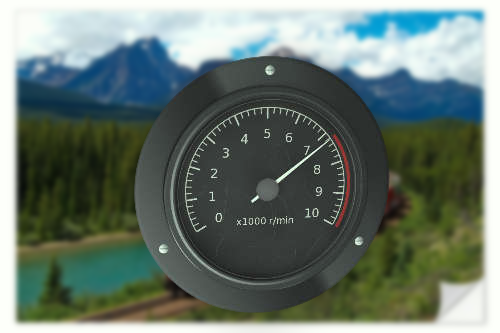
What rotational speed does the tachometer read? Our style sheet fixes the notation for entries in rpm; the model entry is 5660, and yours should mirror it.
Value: 7200
